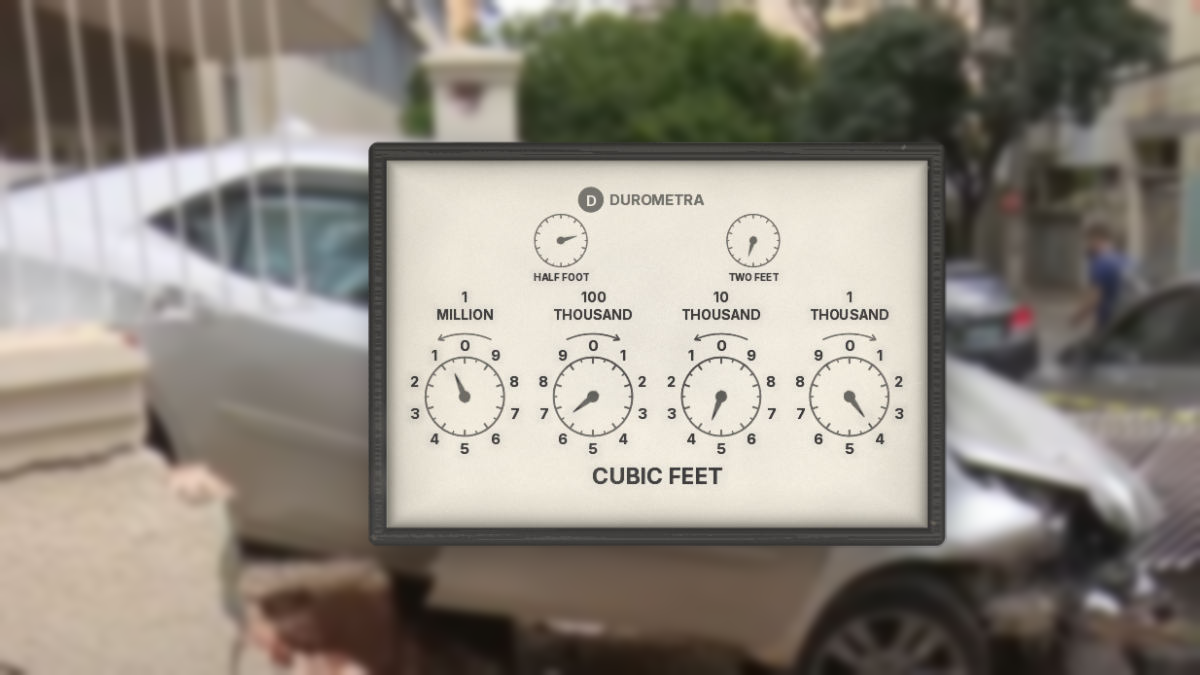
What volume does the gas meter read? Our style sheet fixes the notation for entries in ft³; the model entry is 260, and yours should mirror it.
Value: 64400
